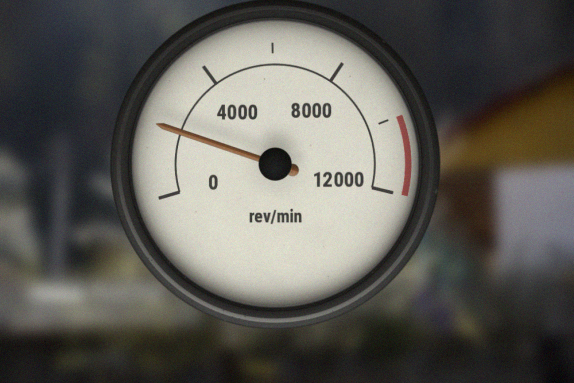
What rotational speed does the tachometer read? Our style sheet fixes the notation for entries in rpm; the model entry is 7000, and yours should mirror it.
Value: 2000
